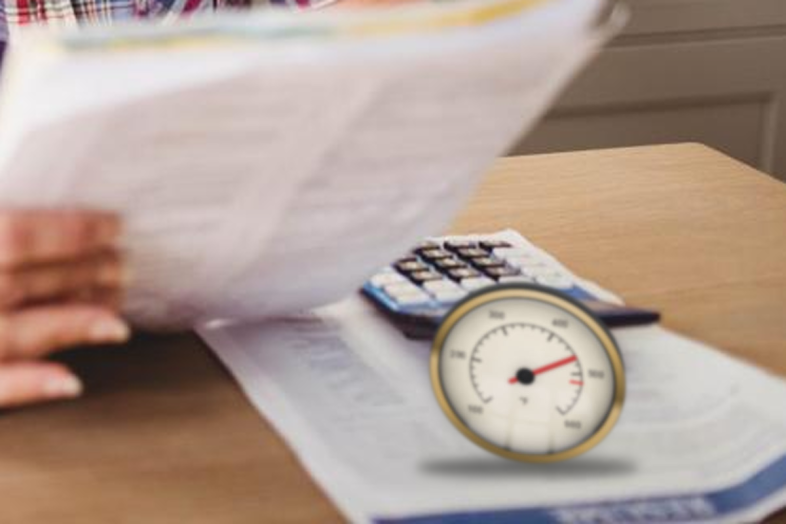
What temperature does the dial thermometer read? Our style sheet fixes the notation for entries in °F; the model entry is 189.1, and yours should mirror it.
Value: 460
